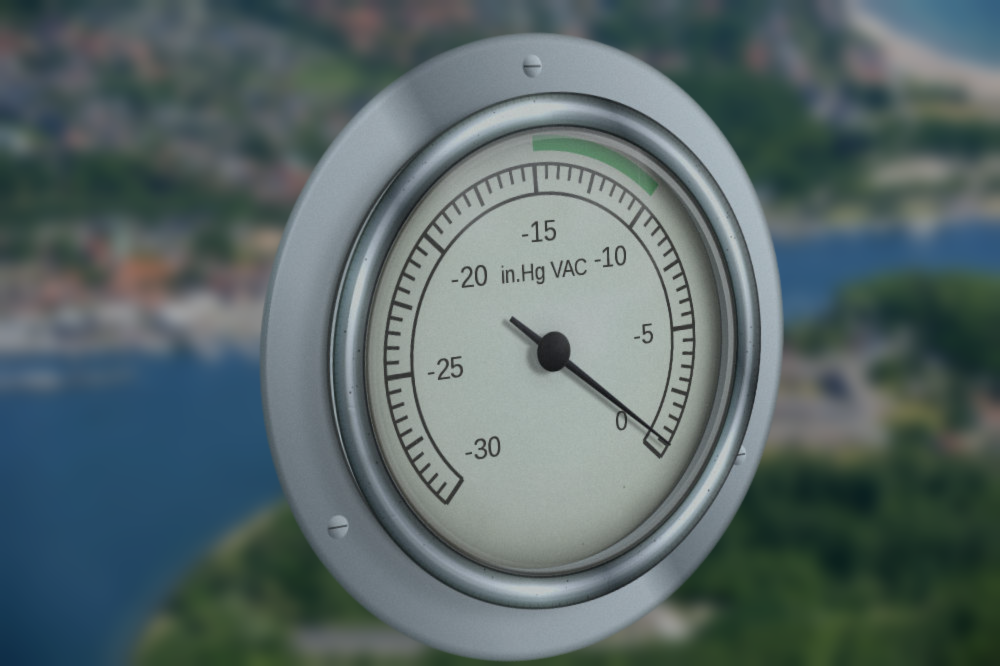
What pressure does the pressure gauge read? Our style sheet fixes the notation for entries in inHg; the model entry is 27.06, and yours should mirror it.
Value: -0.5
